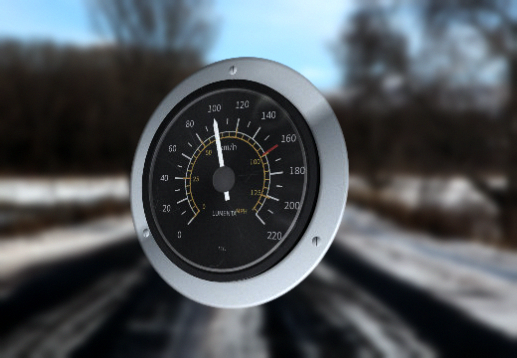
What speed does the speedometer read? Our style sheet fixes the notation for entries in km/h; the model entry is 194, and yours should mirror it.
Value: 100
